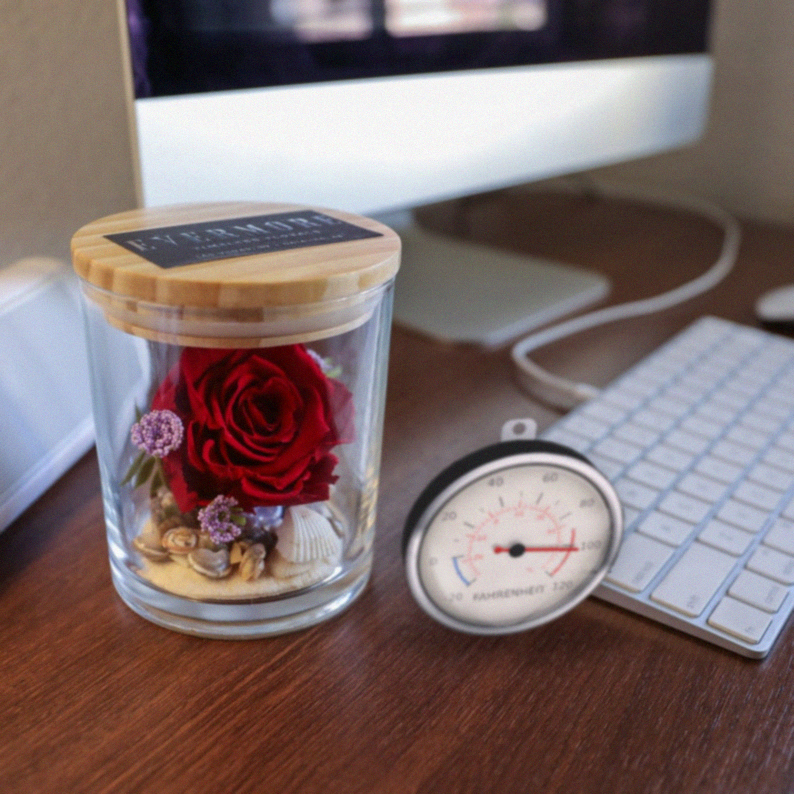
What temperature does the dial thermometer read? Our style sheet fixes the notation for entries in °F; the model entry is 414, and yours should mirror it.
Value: 100
